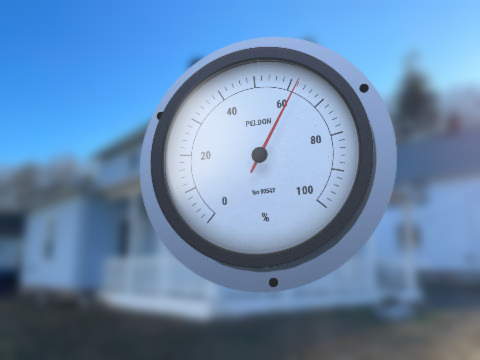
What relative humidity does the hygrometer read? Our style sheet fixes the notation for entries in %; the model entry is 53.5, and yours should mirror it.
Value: 62
